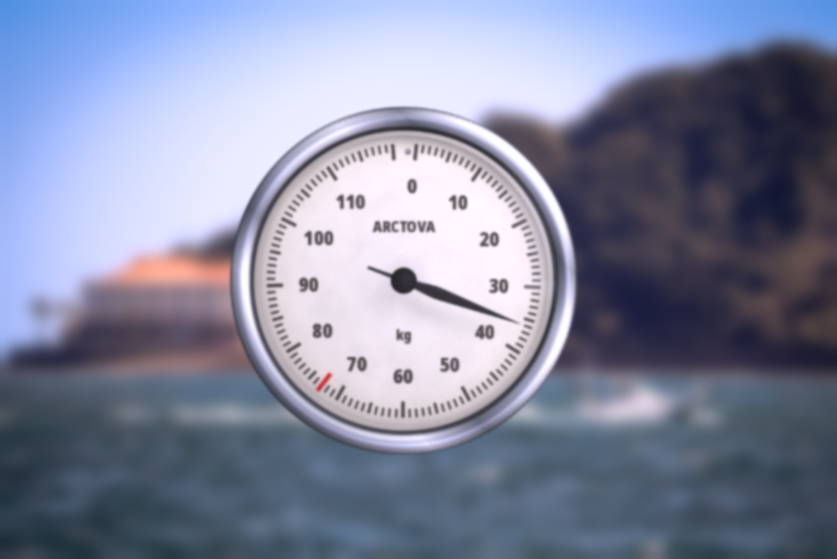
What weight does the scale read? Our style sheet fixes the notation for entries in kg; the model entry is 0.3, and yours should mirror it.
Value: 36
